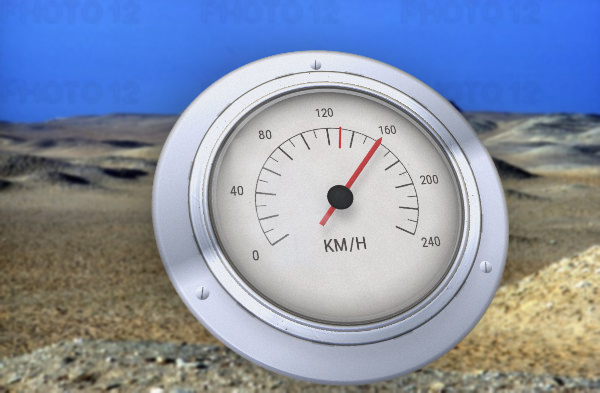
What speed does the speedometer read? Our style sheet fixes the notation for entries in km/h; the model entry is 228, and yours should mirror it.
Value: 160
